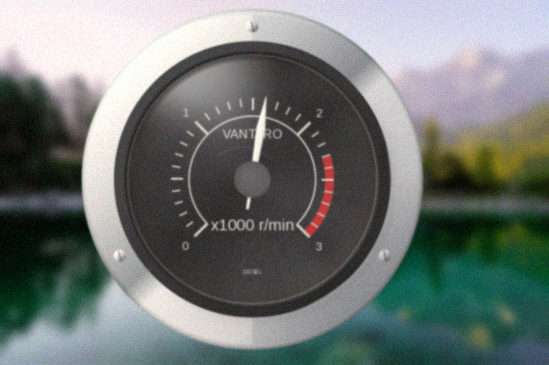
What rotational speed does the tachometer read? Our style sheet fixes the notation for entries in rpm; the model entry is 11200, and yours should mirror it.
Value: 1600
